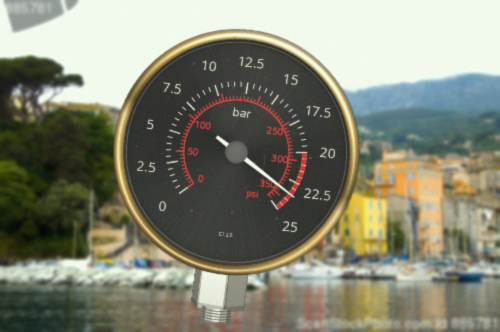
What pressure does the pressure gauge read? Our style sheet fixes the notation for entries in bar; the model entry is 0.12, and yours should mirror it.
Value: 23.5
